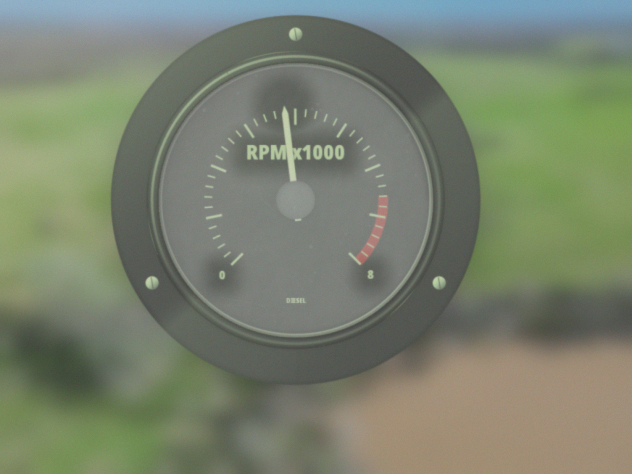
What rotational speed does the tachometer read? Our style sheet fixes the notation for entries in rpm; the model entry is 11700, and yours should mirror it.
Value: 3800
